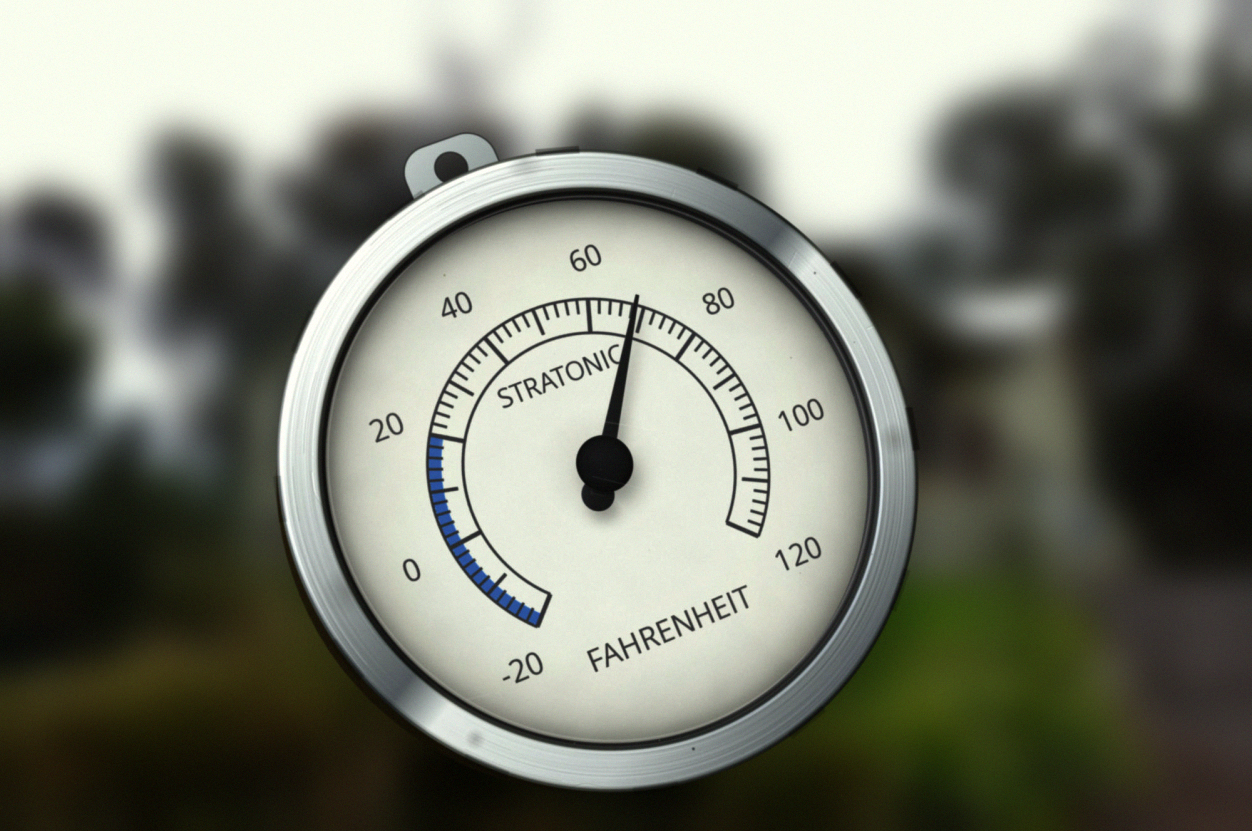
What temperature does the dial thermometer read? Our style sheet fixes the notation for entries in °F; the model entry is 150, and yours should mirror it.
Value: 68
